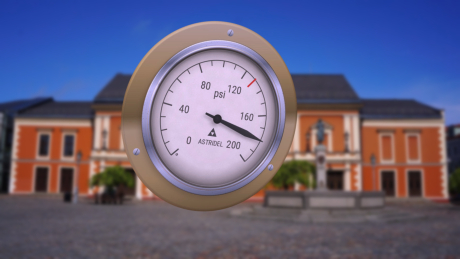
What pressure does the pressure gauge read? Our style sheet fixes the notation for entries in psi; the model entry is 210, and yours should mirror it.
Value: 180
